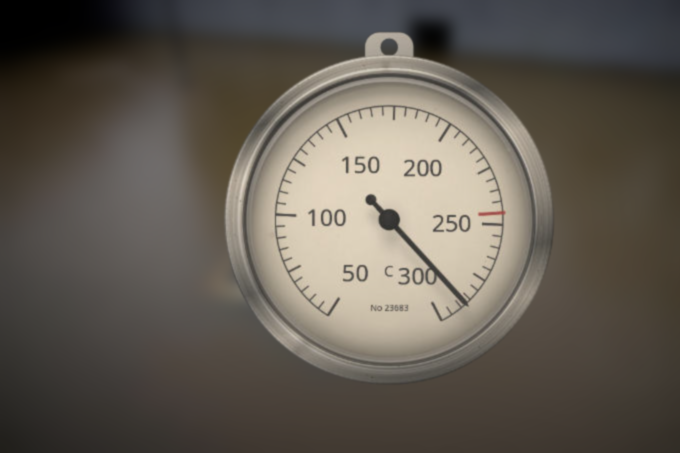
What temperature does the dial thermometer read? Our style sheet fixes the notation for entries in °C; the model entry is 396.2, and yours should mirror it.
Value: 287.5
